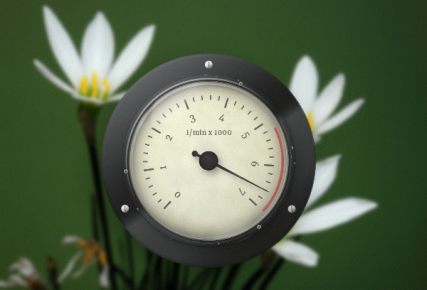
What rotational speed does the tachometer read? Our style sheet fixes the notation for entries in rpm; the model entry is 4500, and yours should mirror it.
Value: 6600
